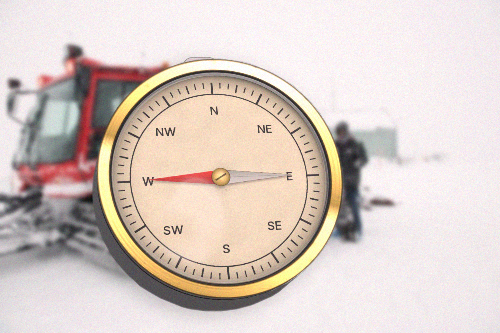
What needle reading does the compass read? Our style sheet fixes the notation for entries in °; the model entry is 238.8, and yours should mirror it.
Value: 270
